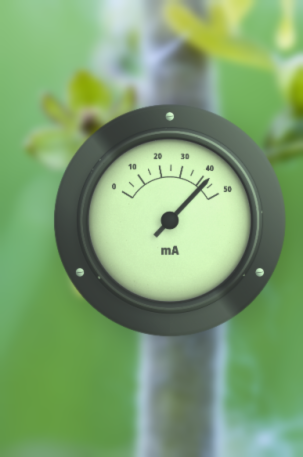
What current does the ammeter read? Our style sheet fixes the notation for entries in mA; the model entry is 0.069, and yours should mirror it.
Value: 42.5
